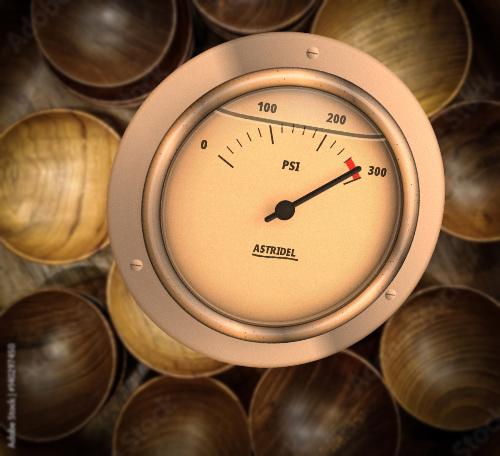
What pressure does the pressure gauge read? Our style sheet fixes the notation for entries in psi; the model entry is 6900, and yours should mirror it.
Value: 280
